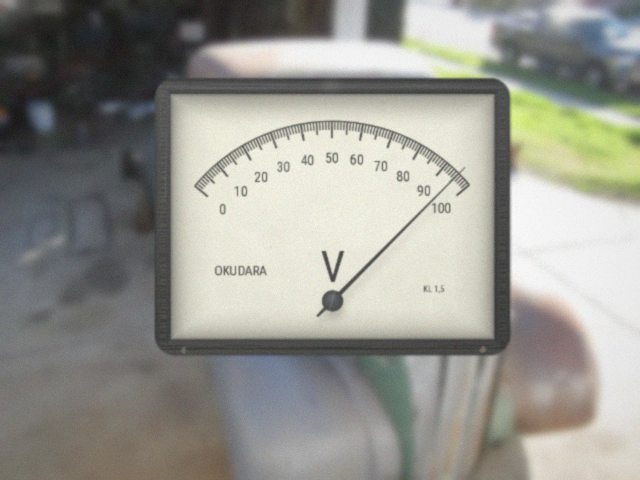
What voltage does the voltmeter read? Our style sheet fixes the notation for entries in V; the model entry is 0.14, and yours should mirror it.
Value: 95
